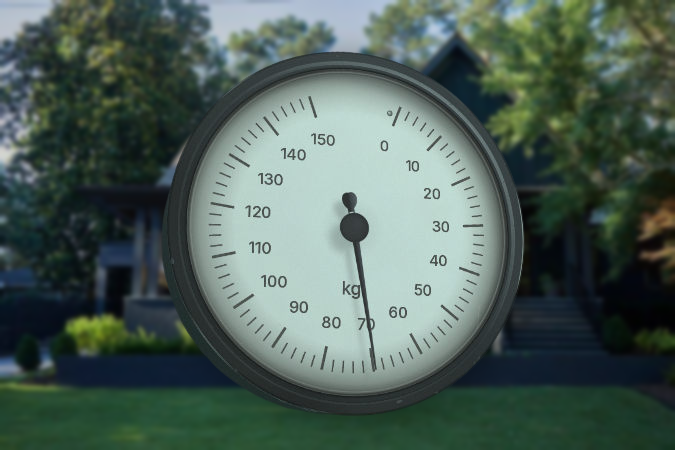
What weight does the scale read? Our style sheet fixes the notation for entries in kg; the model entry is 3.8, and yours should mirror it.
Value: 70
